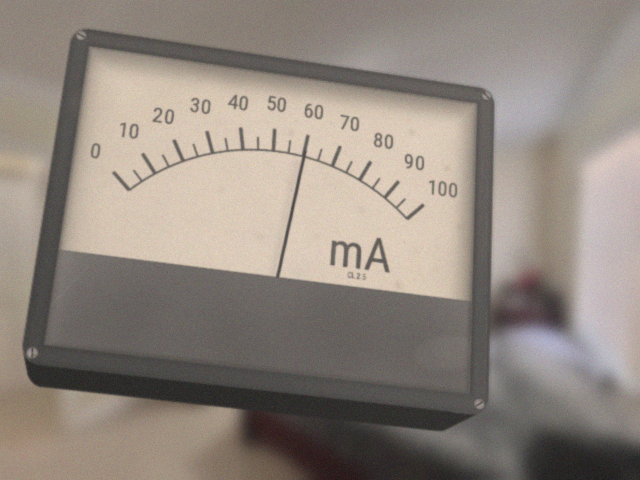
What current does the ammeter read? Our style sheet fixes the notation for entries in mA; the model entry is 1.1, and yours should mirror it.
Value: 60
